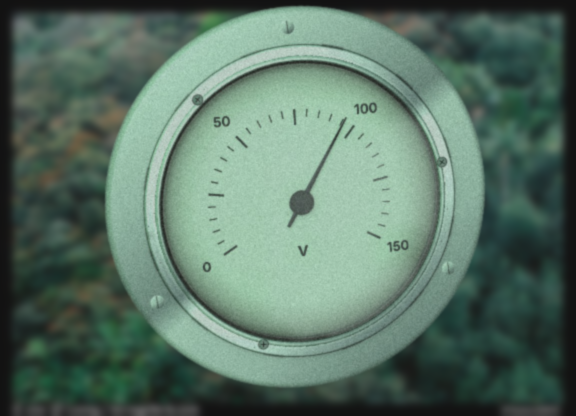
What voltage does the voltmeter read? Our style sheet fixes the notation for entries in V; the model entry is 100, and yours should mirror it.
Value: 95
